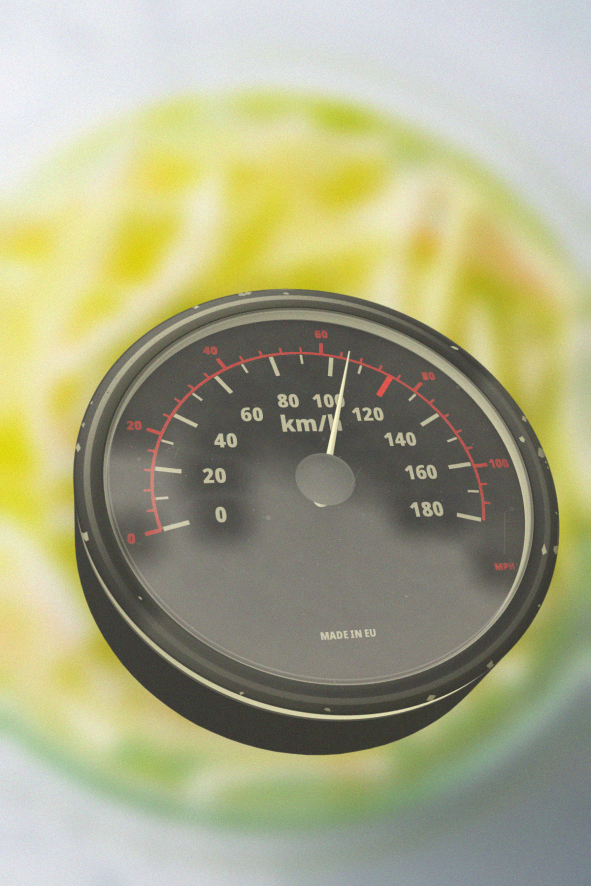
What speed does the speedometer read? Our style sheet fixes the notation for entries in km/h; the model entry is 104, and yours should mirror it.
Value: 105
